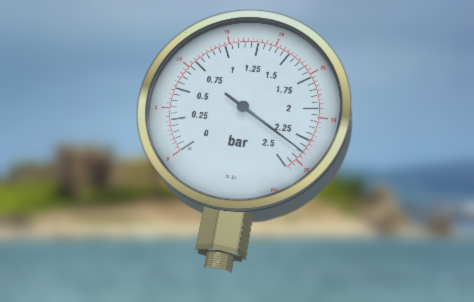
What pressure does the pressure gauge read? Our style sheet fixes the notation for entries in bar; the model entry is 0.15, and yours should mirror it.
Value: 2.35
